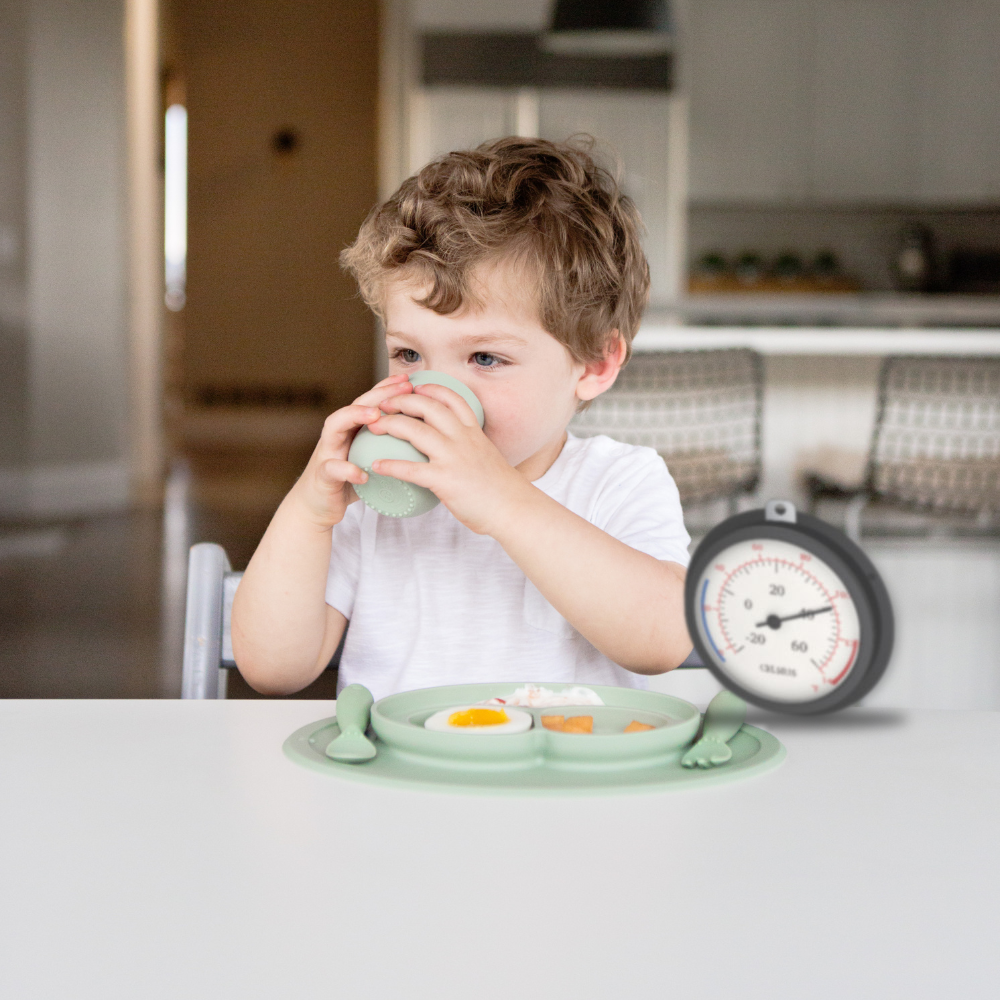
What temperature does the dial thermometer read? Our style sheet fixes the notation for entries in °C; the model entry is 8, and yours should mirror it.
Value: 40
